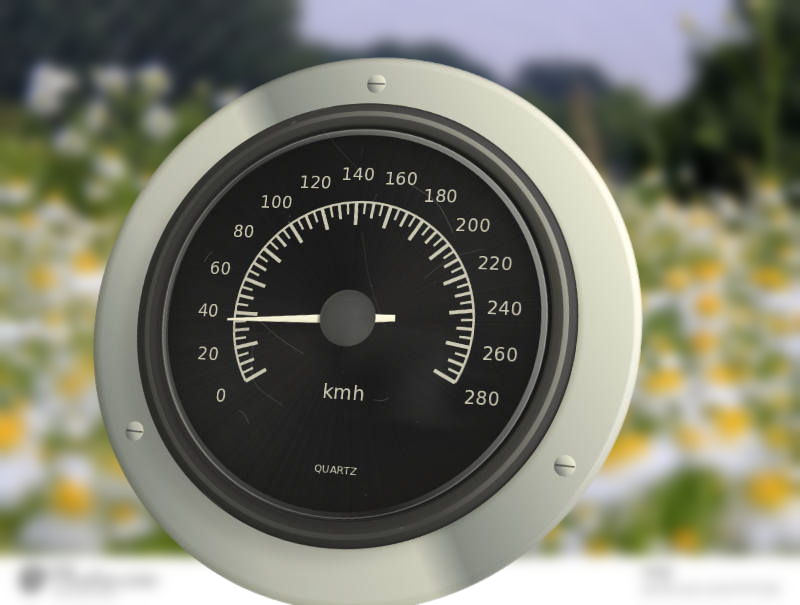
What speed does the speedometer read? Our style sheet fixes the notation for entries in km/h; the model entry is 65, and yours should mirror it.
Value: 35
